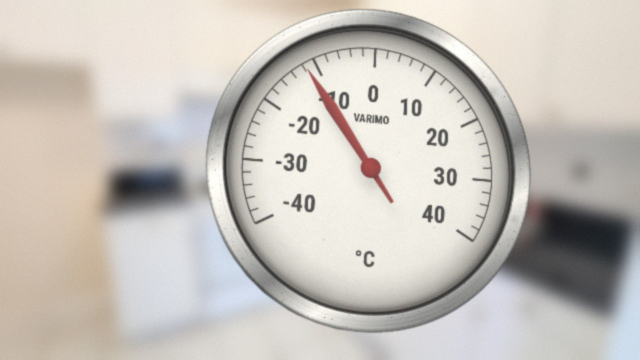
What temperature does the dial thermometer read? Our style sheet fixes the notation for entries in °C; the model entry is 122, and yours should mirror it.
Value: -12
